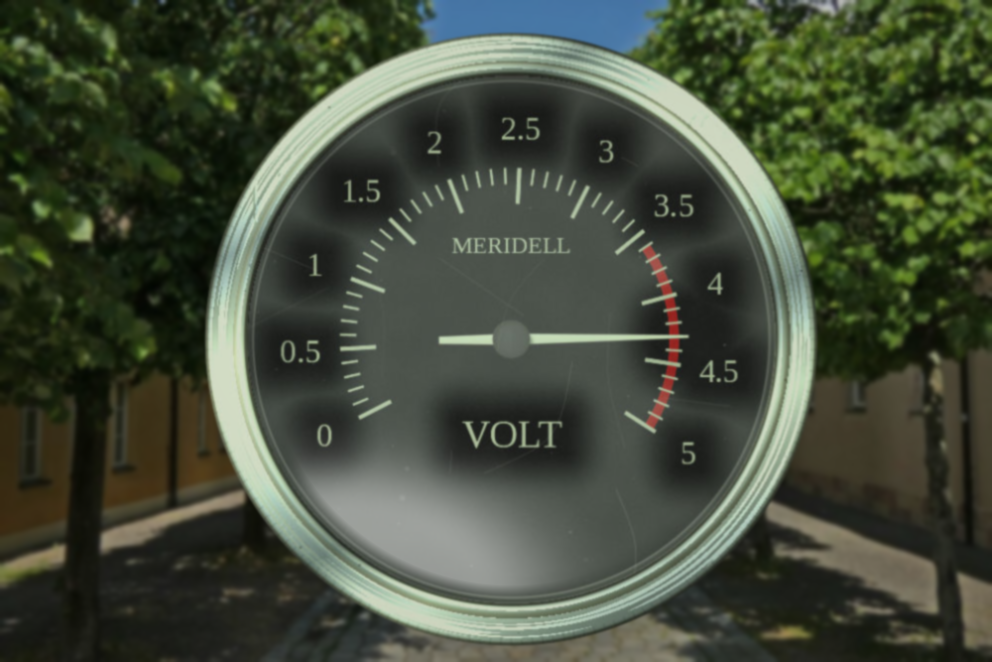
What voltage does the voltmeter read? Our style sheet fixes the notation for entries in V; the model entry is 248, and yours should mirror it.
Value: 4.3
